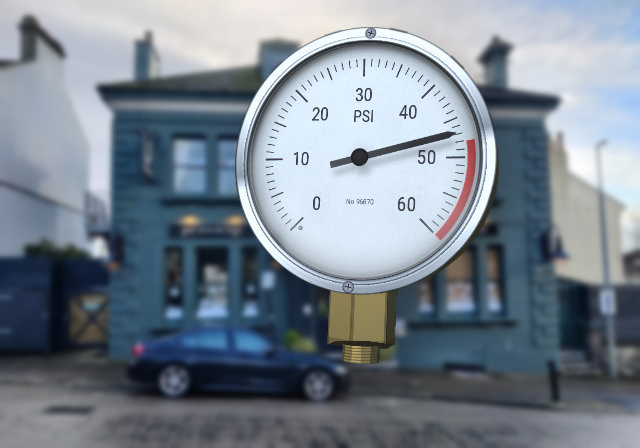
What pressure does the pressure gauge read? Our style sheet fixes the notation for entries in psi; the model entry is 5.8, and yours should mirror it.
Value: 47
